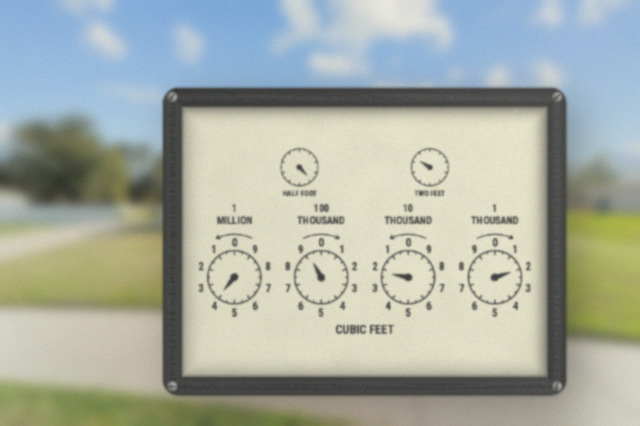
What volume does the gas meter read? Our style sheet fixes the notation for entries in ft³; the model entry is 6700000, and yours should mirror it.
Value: 392200
